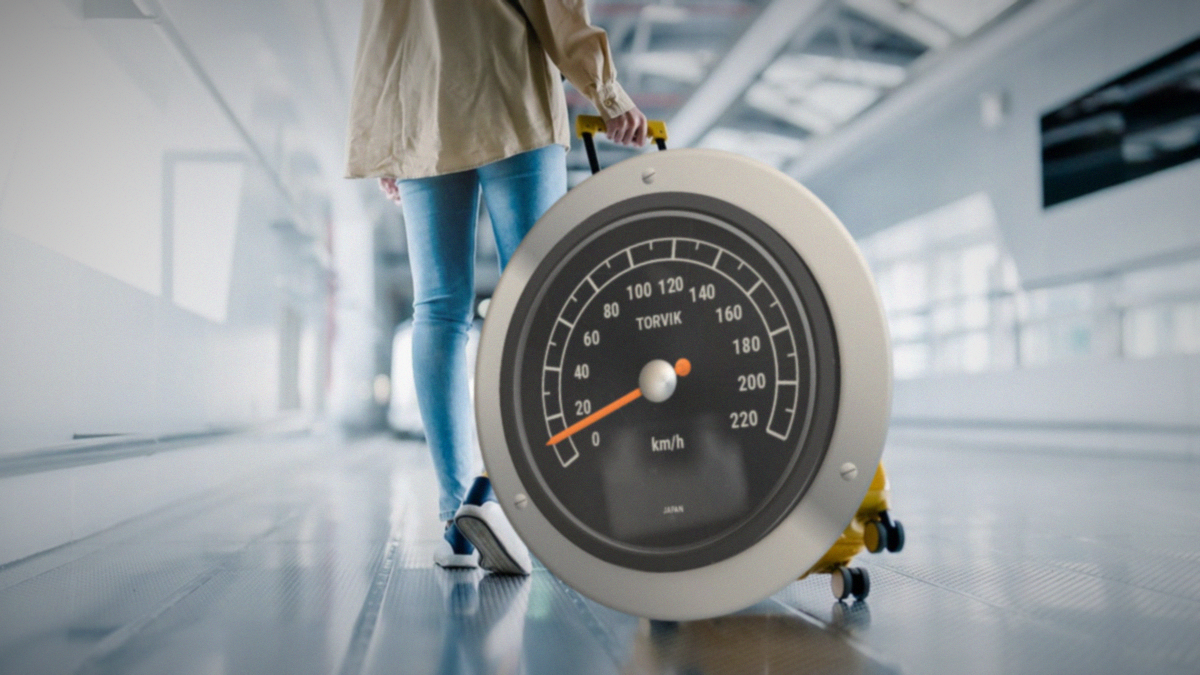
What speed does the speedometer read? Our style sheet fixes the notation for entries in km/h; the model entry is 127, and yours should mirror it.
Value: 10
